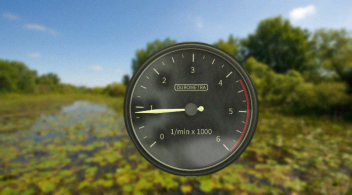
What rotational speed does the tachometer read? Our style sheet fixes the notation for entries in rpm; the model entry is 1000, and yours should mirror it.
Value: 875
